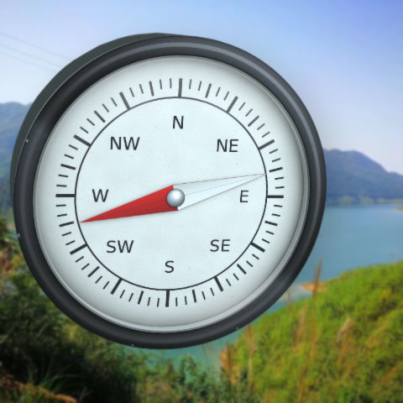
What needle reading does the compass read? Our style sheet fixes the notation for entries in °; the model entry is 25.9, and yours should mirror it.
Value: 255
